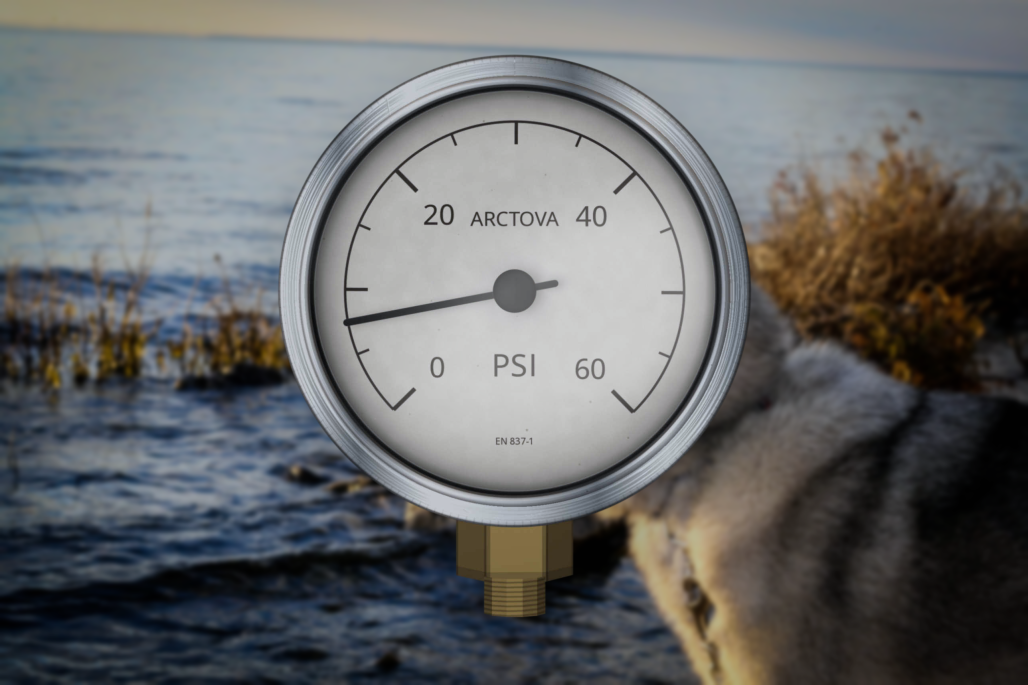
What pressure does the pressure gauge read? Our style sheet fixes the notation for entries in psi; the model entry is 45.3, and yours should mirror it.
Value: 7.5
